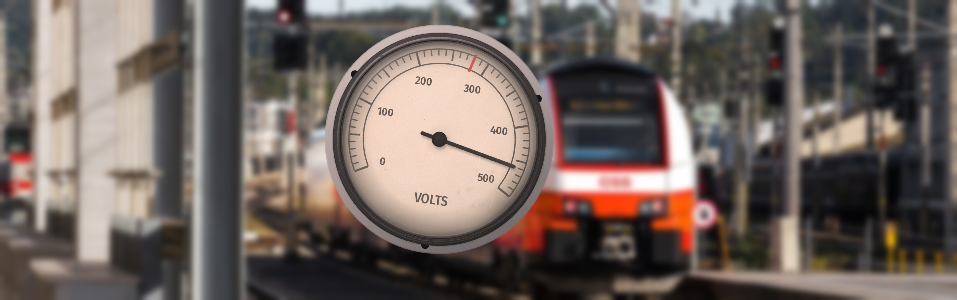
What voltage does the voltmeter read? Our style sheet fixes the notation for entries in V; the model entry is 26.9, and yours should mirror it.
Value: 460
